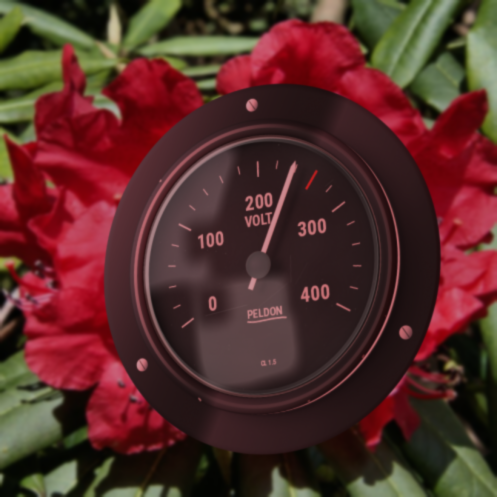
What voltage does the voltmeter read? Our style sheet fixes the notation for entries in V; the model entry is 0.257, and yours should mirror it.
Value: 240
